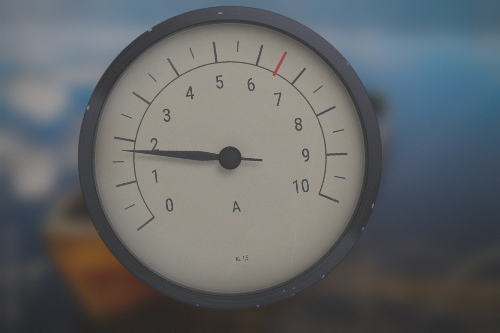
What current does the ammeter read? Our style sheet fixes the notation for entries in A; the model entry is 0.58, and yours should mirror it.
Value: 1.75
